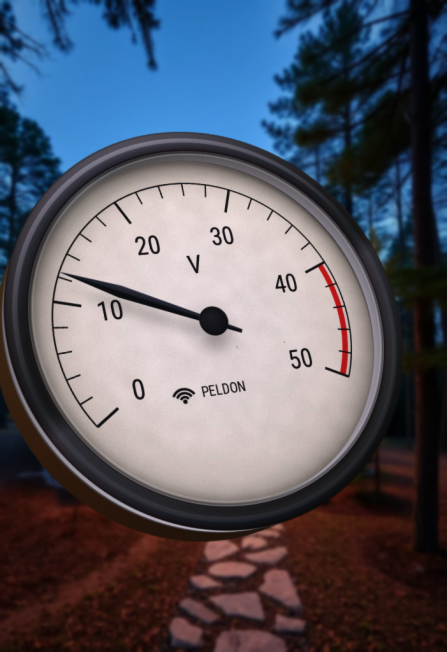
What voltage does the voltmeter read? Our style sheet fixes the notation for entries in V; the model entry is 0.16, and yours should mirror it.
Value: 12
